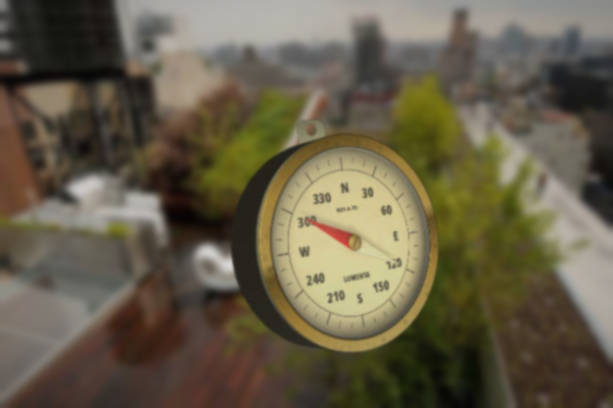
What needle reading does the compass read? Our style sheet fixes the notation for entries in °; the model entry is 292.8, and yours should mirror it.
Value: 300
